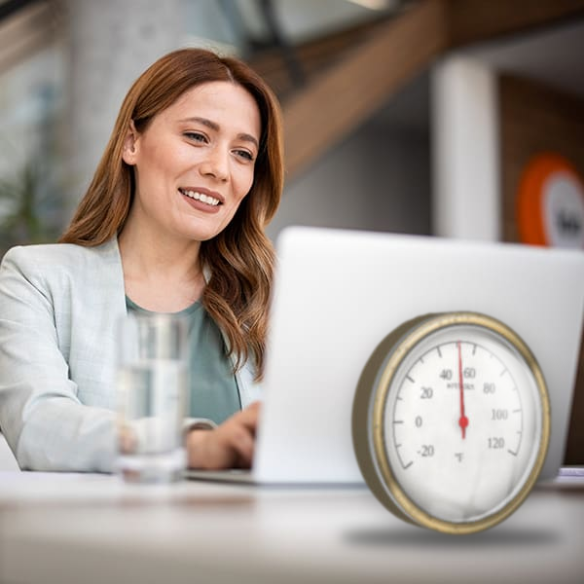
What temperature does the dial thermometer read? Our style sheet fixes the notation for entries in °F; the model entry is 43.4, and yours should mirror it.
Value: 50
